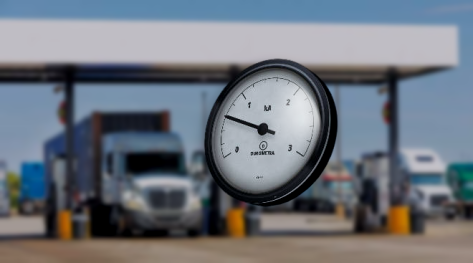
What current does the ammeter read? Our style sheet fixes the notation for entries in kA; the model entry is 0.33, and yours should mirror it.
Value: 0.6
